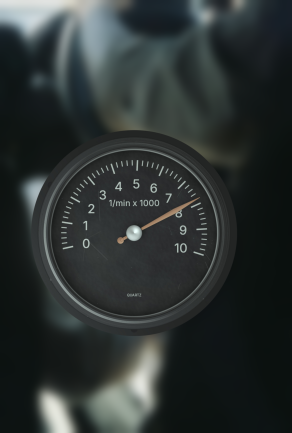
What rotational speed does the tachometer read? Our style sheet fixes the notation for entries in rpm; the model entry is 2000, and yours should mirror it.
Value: 7800
